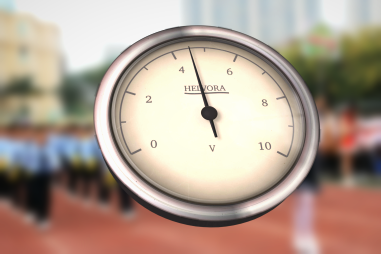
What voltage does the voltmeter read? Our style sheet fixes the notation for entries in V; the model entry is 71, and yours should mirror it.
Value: 4.5
